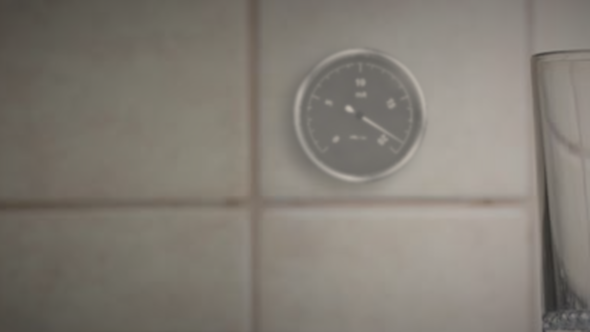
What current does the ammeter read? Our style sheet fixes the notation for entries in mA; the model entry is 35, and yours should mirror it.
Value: 19
